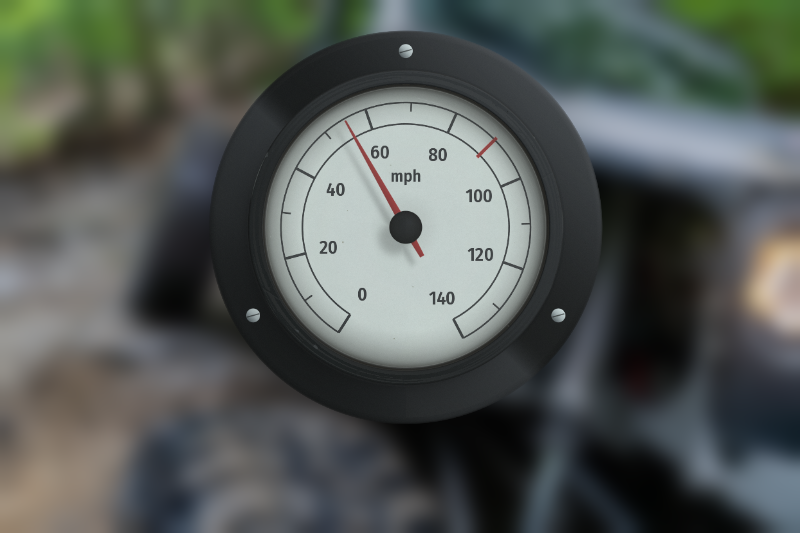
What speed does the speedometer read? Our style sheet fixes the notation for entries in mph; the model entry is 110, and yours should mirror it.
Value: 55
